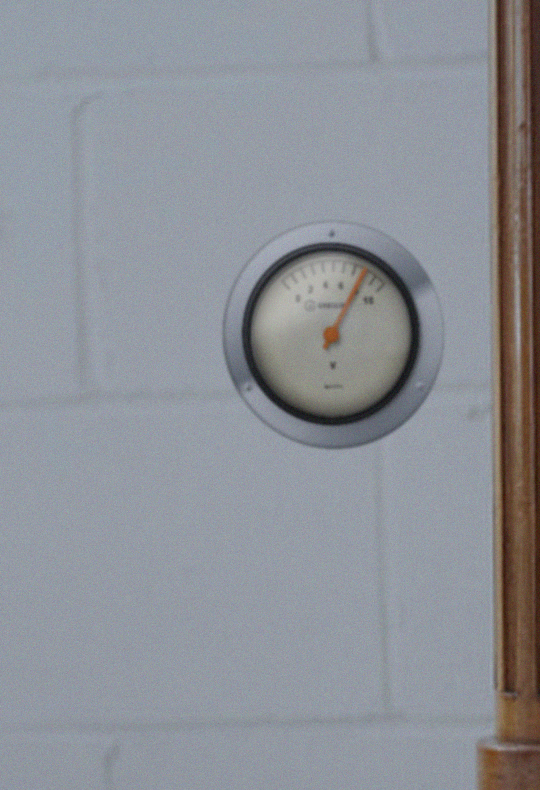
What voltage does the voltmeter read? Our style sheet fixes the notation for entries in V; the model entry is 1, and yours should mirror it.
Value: 8
